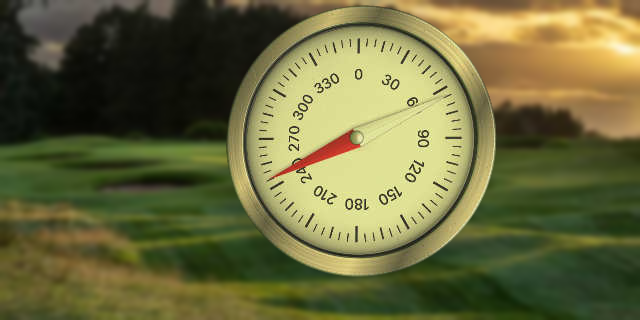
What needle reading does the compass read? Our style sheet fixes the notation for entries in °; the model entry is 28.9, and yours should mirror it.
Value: 245
